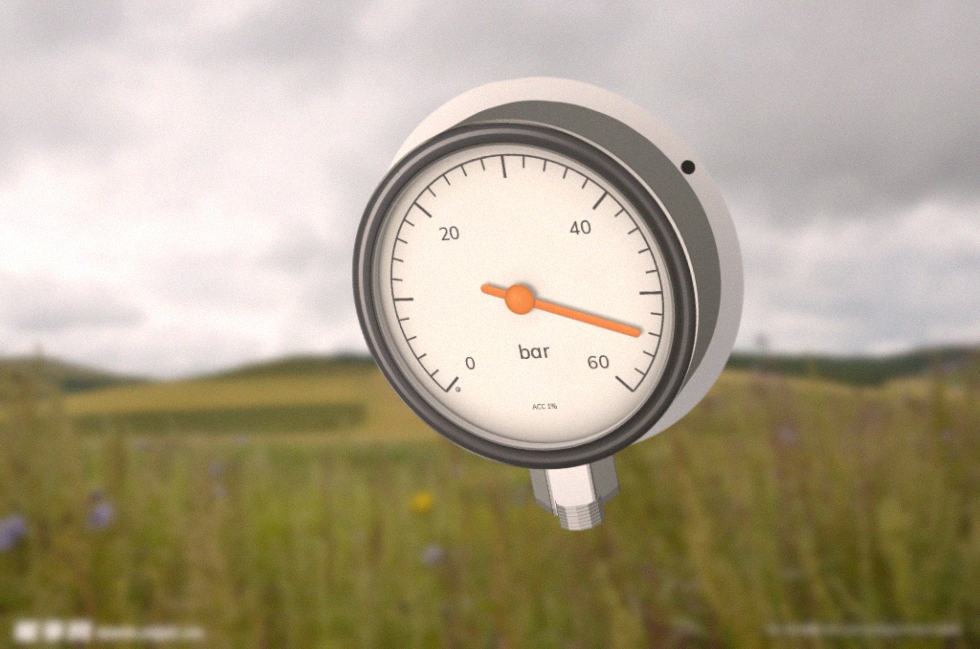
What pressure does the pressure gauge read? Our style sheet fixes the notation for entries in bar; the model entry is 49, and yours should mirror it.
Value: 54
